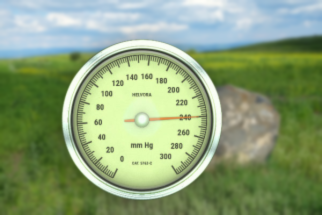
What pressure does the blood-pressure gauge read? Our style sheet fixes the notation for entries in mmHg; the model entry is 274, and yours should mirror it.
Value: 240
